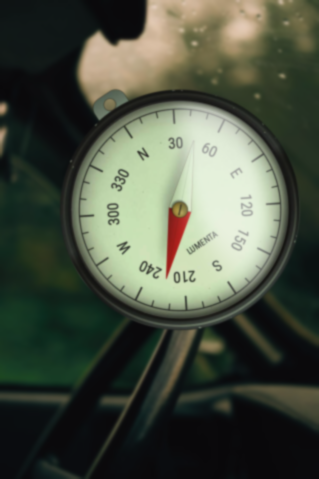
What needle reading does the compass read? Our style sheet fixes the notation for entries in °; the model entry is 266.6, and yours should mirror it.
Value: 225
